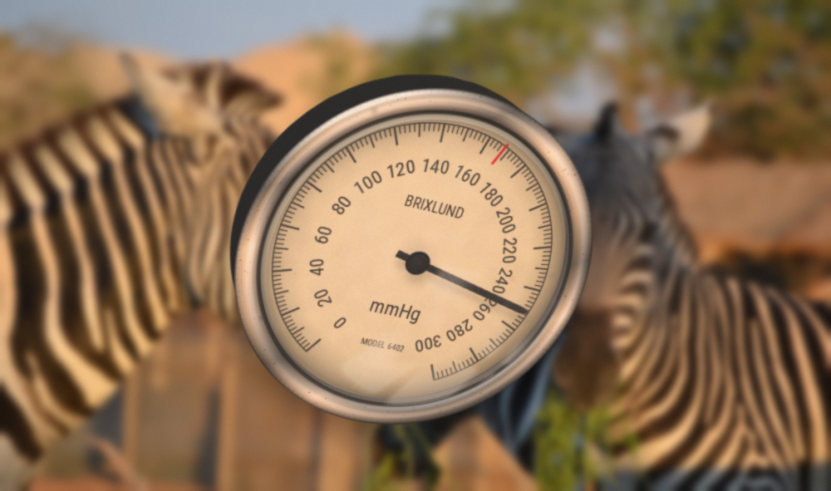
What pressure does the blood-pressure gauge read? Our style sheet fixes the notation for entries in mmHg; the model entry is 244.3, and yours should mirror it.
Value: 250
